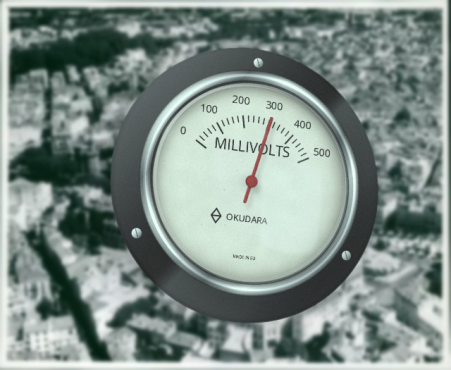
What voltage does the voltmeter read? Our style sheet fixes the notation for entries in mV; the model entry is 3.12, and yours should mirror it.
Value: 300
